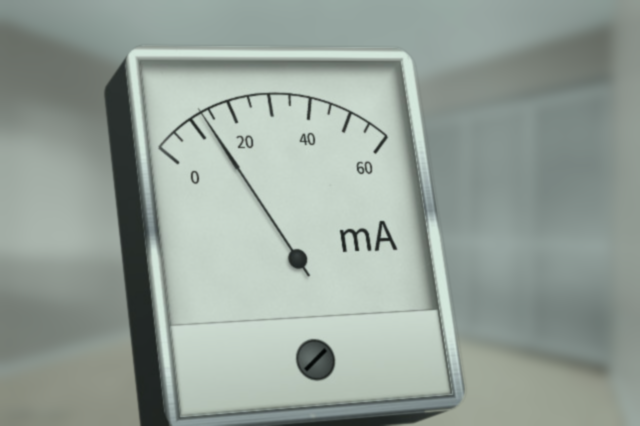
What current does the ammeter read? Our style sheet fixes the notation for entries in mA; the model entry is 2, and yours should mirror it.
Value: 12.5
